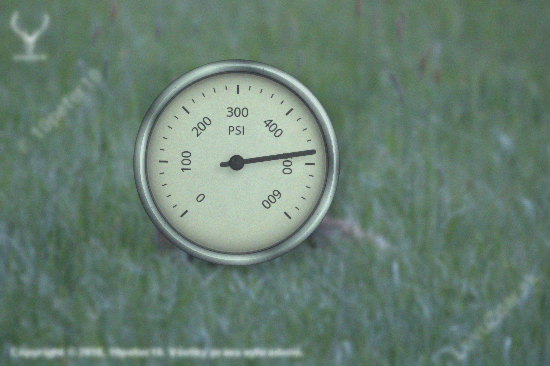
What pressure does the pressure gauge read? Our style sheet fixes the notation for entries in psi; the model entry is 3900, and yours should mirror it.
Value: 480
